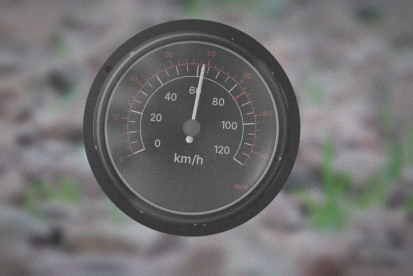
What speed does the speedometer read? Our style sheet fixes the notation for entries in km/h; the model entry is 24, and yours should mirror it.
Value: 62.5
